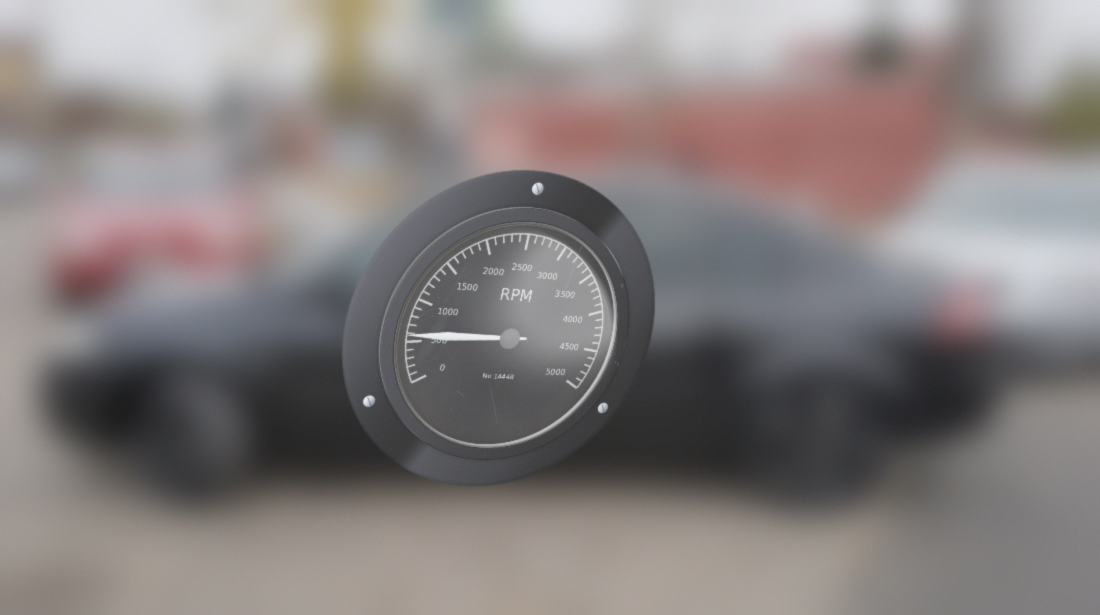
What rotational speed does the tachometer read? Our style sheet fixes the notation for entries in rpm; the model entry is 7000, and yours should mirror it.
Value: 600
